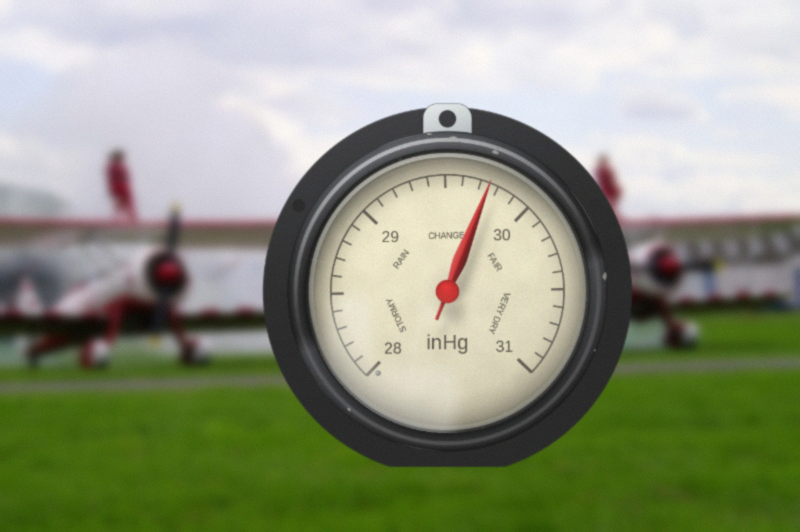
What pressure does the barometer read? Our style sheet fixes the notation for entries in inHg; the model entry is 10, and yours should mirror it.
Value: 29.75
